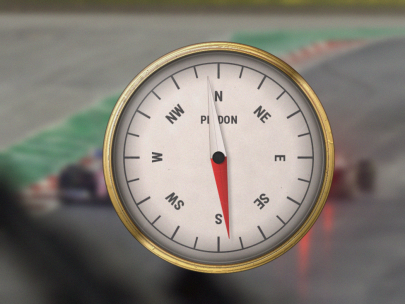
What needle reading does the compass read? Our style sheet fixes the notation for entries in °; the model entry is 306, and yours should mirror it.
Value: 172.5
